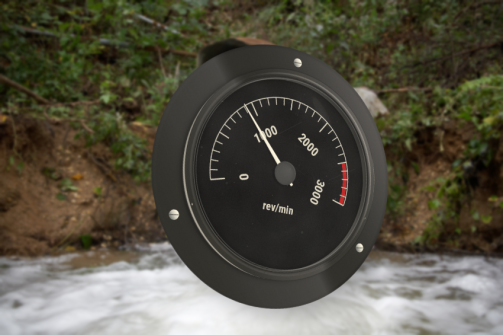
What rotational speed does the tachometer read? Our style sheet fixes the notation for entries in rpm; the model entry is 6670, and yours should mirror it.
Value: 900
